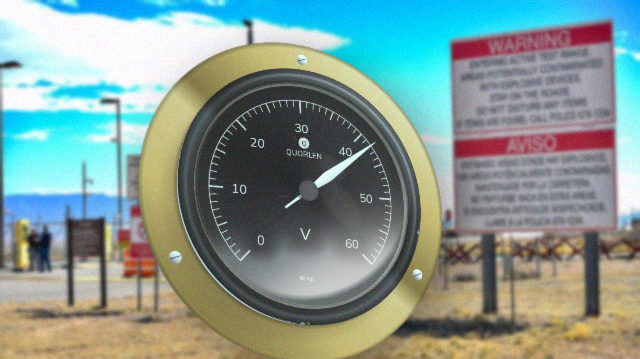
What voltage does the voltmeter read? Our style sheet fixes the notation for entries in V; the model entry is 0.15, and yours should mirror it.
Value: 42
